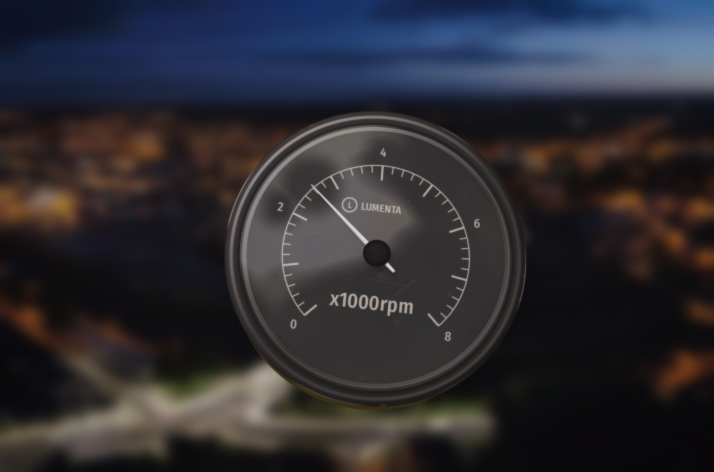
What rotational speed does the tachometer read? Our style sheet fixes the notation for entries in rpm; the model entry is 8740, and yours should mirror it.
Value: 2600
